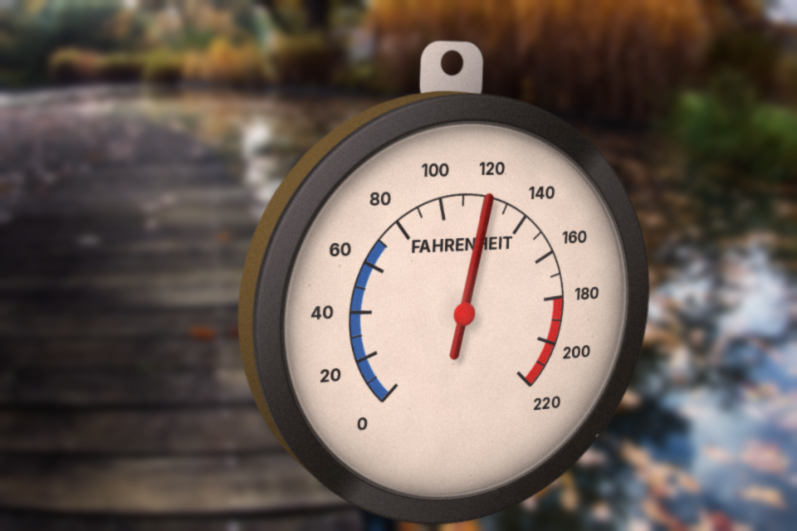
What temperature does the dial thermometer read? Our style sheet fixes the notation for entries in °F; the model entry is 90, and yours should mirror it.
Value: 120
